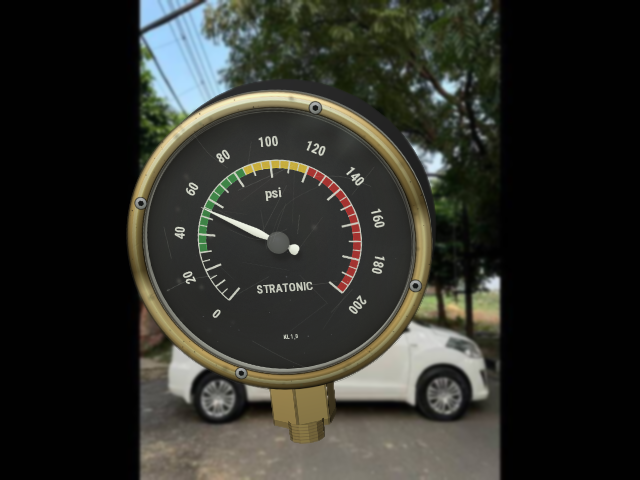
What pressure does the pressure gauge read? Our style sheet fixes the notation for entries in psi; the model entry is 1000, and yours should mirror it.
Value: 55
